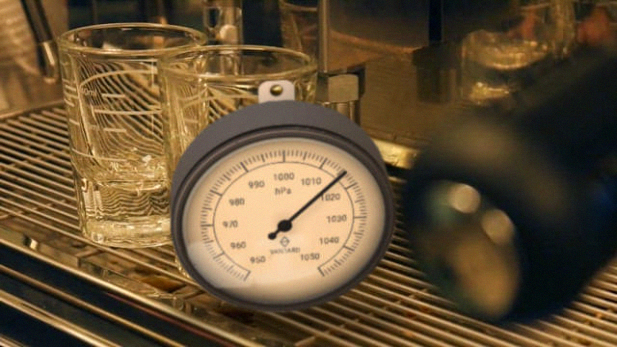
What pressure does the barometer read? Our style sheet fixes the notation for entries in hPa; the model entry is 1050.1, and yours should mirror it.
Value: 1015
